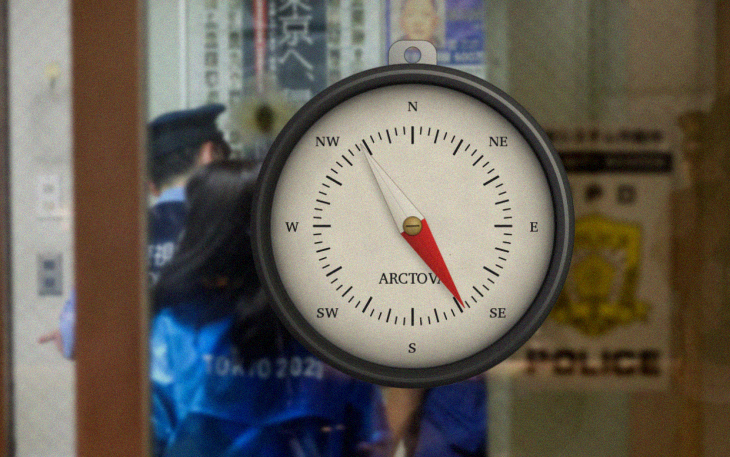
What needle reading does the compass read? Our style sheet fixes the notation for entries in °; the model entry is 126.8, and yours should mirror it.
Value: 147.5
